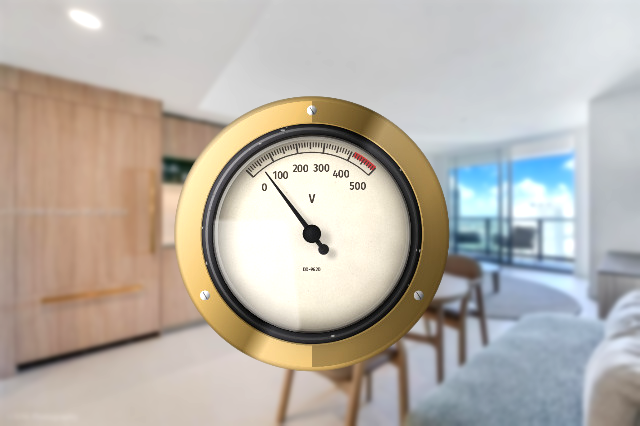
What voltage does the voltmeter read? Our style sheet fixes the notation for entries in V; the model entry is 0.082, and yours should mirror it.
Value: 50
